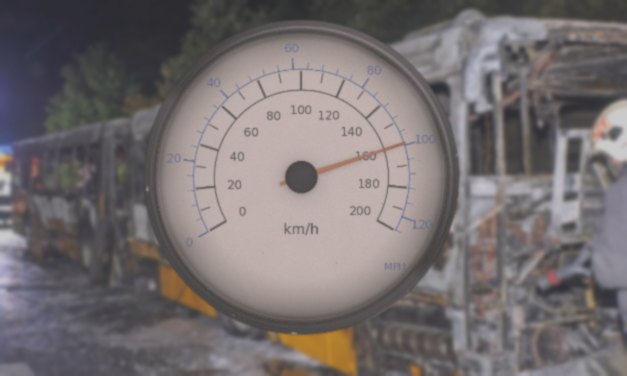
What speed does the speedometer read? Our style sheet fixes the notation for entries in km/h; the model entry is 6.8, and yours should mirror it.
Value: 160
